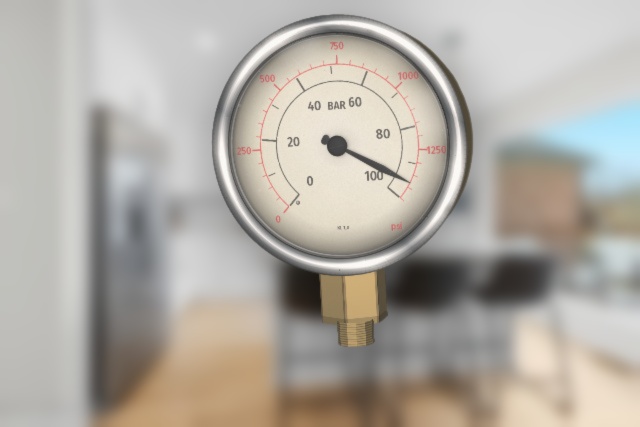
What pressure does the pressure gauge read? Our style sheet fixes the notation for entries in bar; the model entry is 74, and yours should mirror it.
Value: 95
